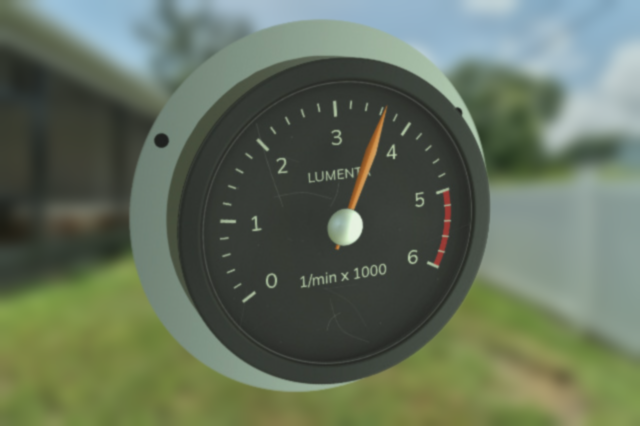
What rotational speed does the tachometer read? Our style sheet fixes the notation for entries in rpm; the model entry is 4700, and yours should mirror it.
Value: 3600
